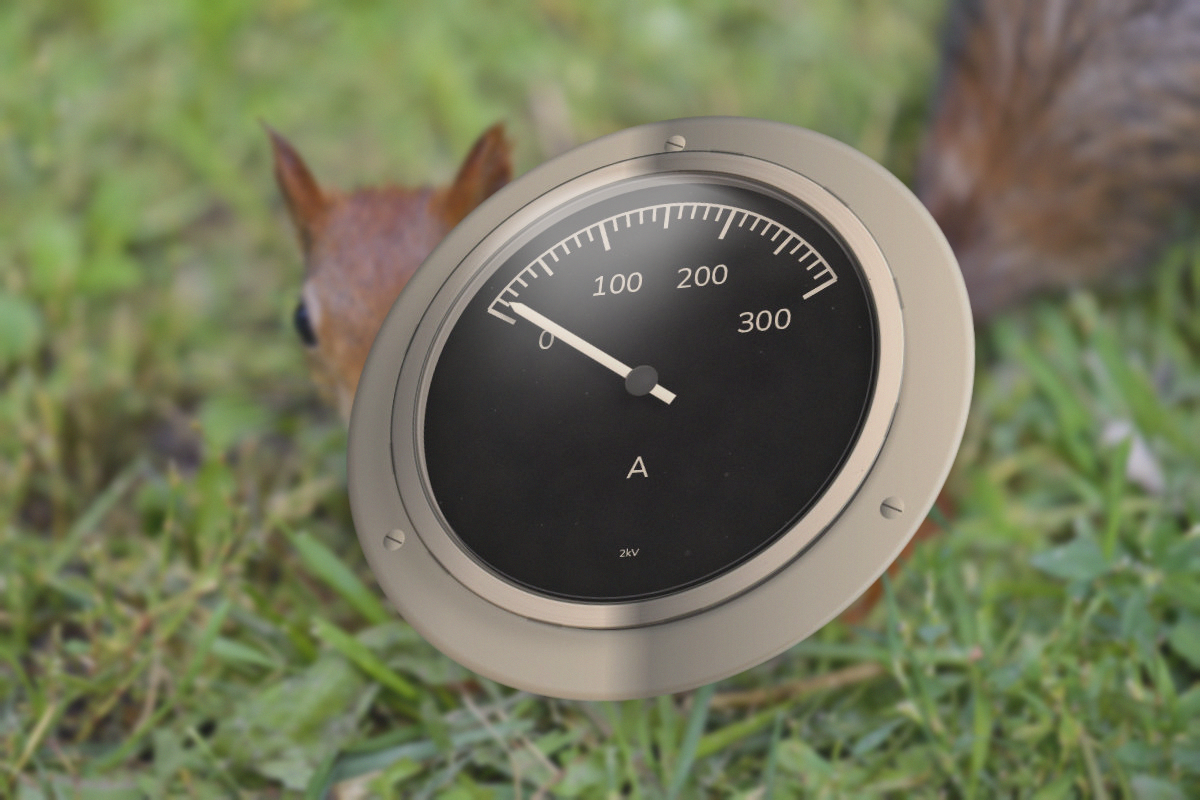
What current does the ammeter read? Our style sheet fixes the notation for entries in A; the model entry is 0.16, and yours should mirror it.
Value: 10
